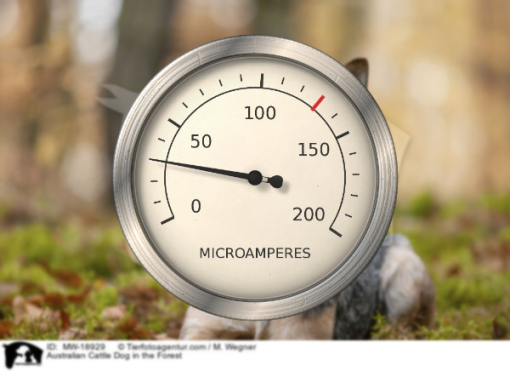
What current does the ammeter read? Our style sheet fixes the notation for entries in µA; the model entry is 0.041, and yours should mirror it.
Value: 30
